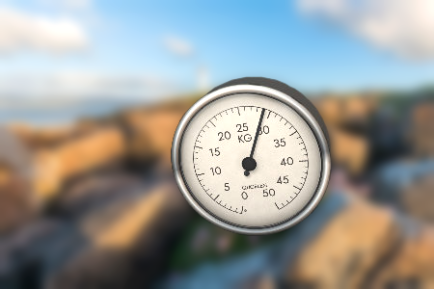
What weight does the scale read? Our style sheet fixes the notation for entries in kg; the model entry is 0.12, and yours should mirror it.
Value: 29
